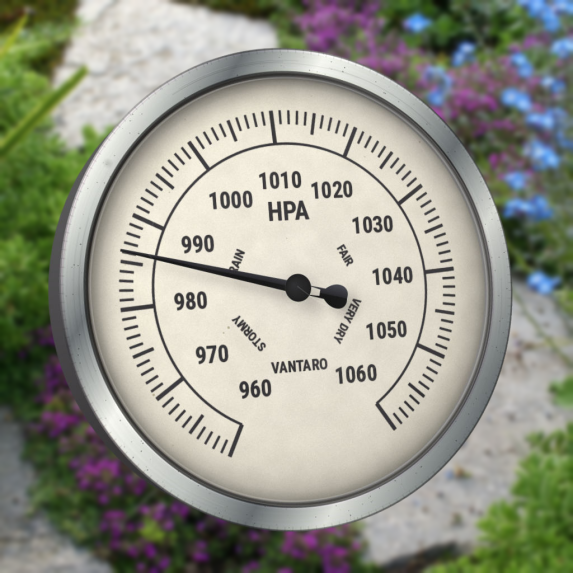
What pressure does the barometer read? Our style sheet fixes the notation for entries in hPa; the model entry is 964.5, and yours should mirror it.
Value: 986
